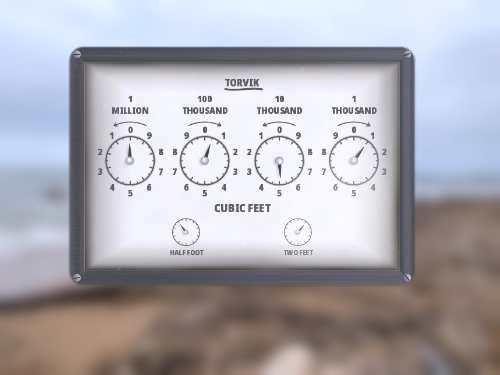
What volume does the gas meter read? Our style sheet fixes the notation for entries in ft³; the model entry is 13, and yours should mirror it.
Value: 5100
